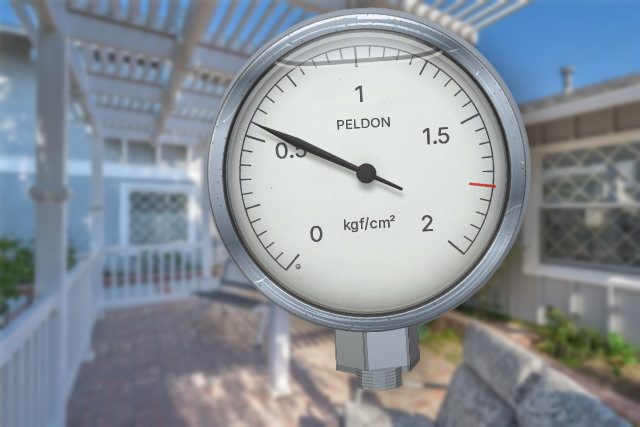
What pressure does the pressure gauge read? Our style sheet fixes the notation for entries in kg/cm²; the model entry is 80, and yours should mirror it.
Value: 0.55
